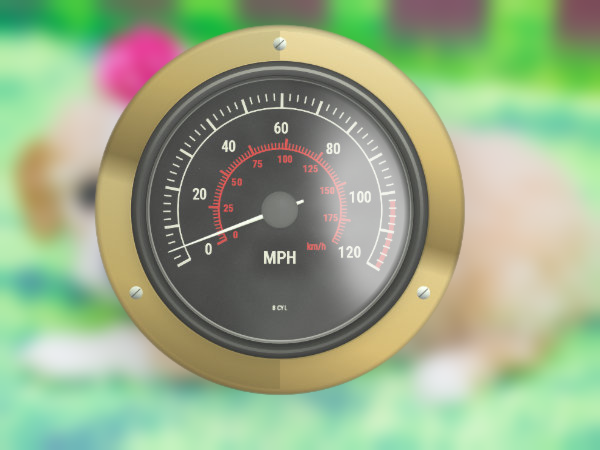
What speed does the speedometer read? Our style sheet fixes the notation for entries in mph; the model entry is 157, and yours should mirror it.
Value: 4
